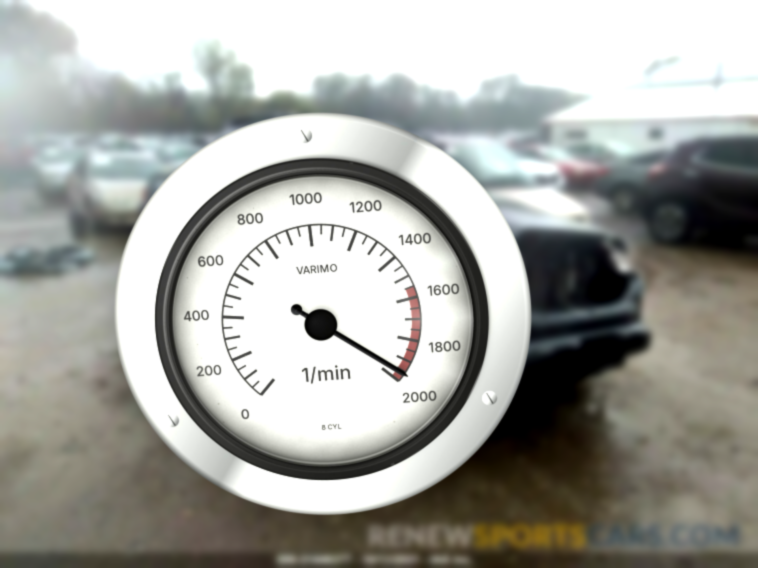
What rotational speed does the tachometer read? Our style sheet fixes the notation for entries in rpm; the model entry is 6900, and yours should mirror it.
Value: 1950
